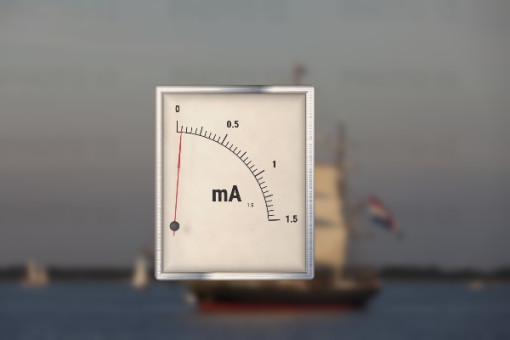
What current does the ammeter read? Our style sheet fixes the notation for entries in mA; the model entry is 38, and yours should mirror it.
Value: 0.05
